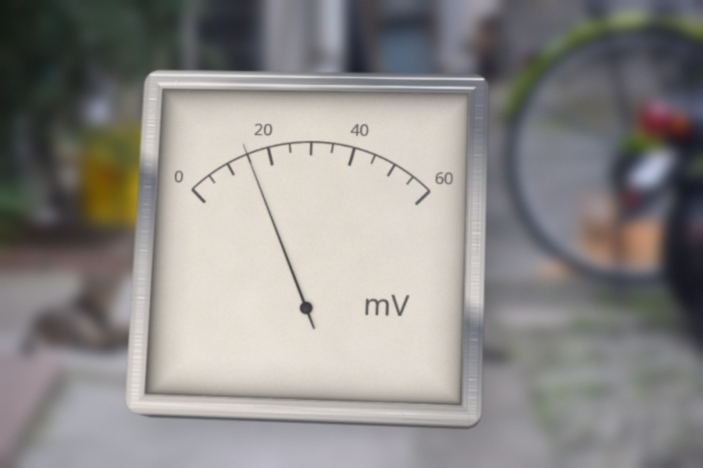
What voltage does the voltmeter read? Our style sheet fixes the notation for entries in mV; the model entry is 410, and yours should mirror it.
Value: 15
